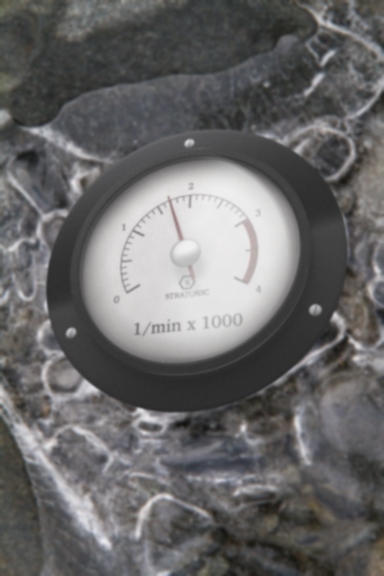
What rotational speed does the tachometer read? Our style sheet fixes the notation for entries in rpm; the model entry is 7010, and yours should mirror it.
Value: 1700
